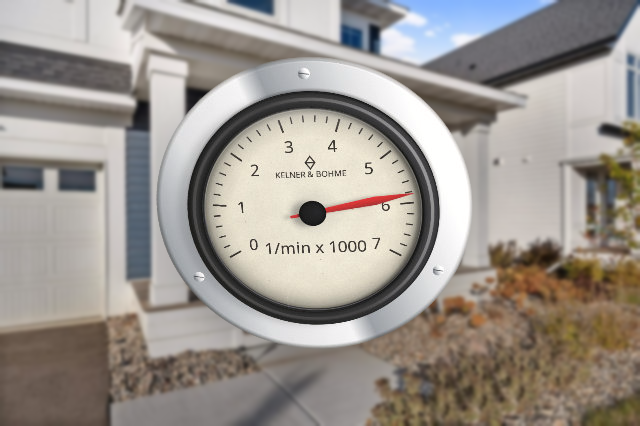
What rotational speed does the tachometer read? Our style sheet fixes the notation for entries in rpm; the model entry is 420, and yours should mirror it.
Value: 5800
